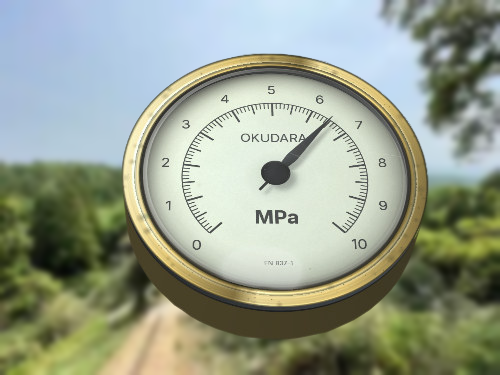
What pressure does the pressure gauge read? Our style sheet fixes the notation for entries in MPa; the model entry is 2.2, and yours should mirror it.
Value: 6.5
